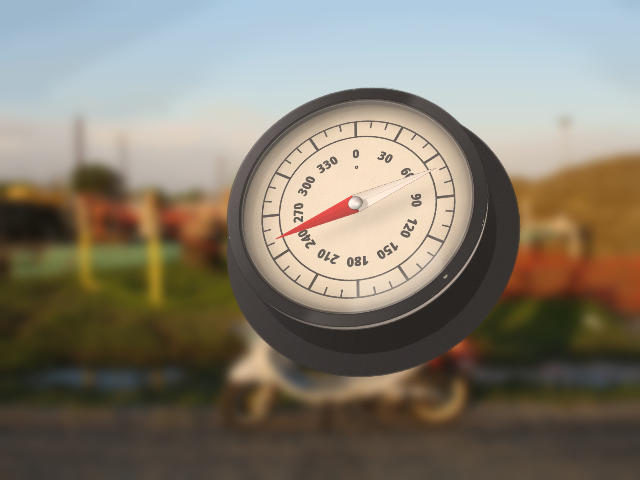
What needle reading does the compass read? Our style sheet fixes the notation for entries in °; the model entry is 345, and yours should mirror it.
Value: 250
